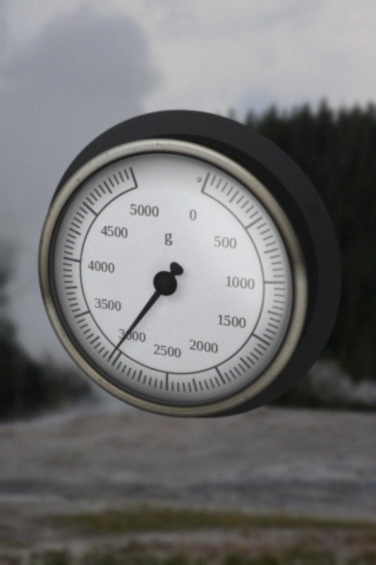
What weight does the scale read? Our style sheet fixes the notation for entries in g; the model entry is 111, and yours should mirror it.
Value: 3050
